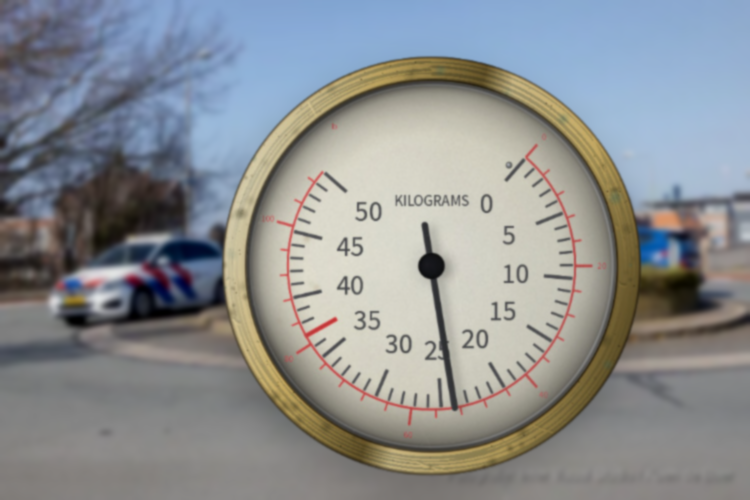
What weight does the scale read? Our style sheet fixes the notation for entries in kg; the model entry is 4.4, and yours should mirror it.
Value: 24
